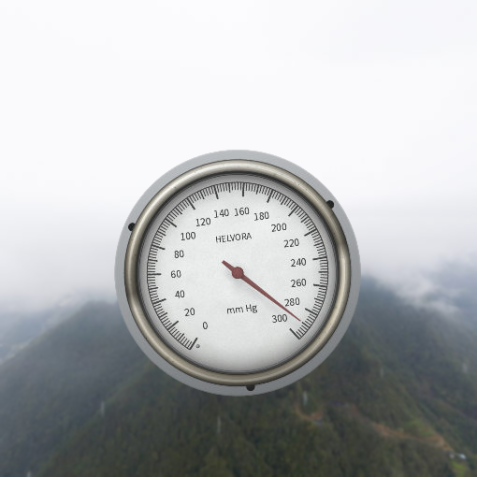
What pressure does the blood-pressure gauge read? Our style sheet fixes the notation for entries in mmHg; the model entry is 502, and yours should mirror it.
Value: 290
